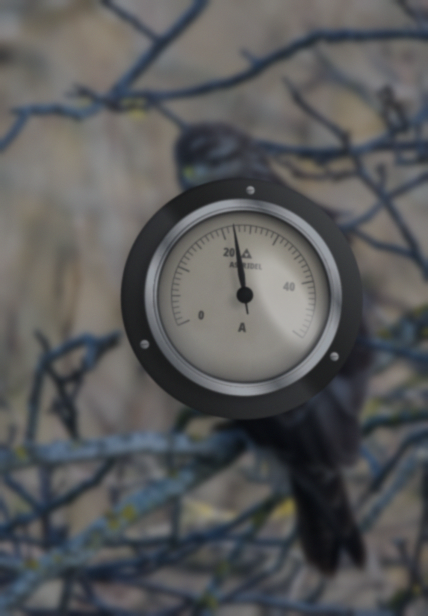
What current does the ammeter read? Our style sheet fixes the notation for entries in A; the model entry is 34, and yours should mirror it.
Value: 22
